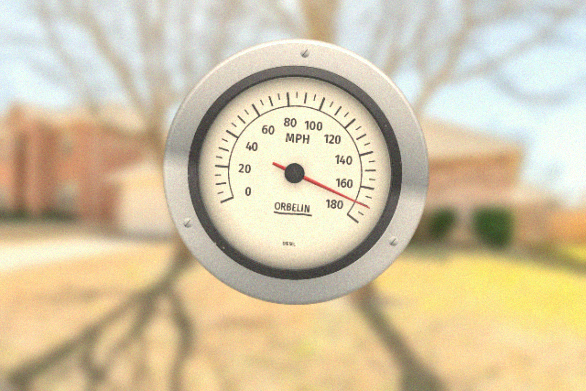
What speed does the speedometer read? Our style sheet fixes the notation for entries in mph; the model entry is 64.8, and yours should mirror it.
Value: 170
